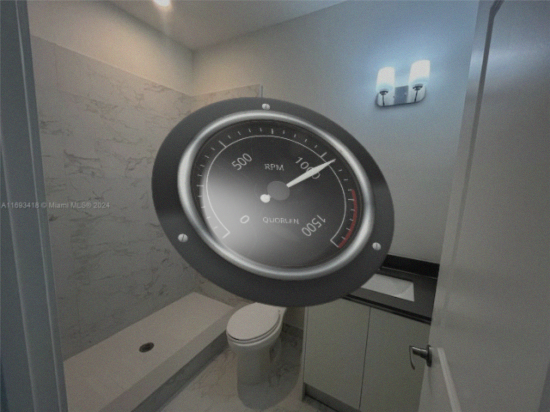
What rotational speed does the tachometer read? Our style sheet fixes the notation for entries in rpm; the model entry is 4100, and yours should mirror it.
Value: 1050
